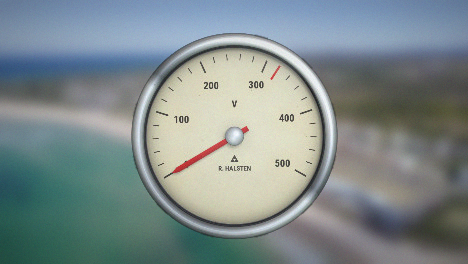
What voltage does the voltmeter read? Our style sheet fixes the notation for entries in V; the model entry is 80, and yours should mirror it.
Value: 0
